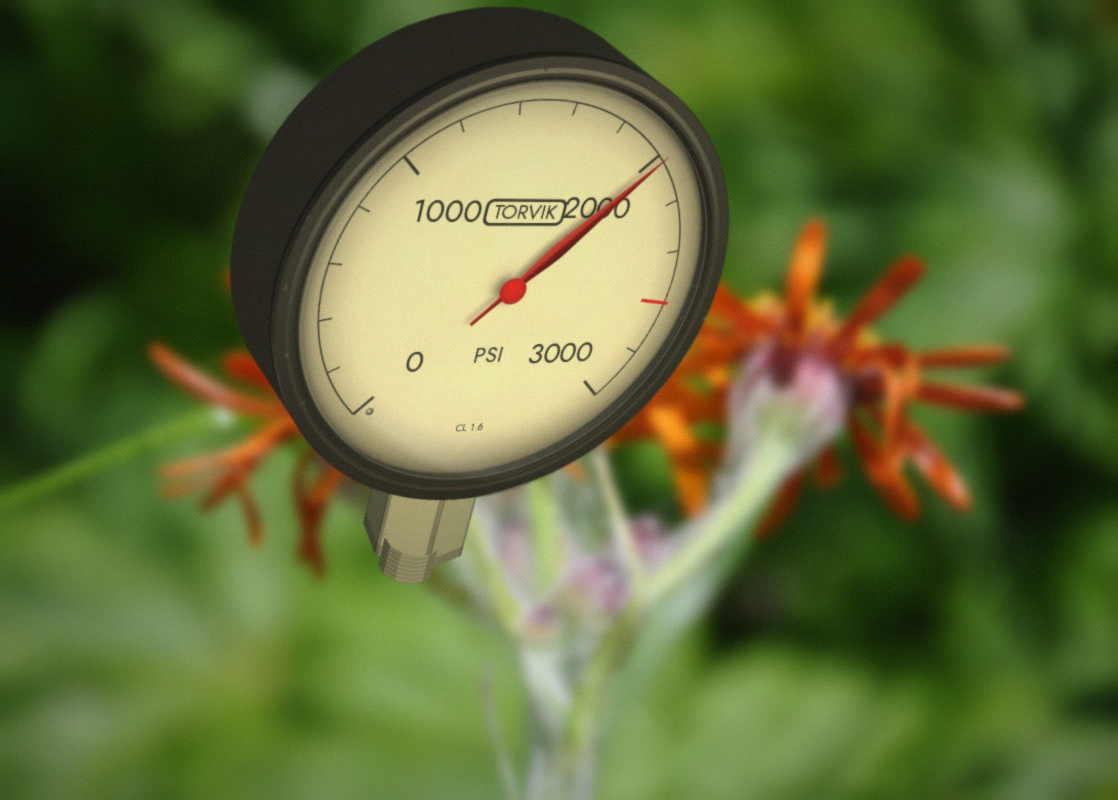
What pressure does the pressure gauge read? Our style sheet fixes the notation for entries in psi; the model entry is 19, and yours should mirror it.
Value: 2000
